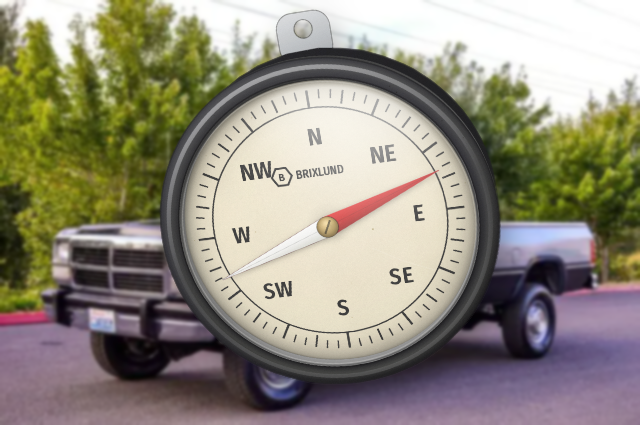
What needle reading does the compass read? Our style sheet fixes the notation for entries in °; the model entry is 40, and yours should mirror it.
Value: 70
